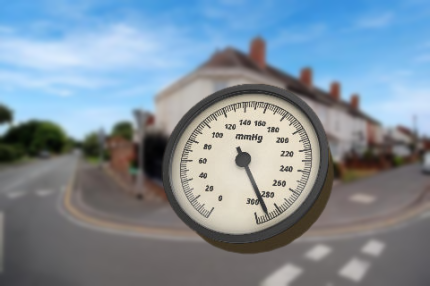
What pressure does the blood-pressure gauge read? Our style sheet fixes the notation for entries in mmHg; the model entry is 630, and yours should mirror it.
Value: 290
